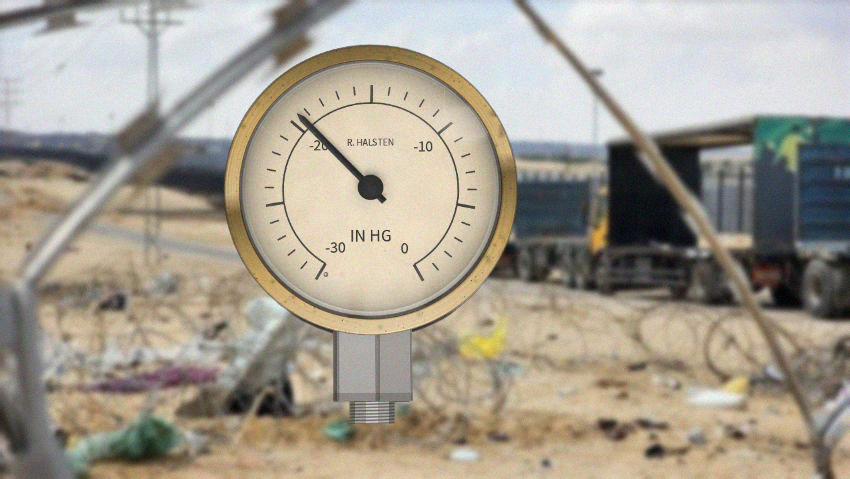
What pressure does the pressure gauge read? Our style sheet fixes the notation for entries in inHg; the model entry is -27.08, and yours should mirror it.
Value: -19.5
